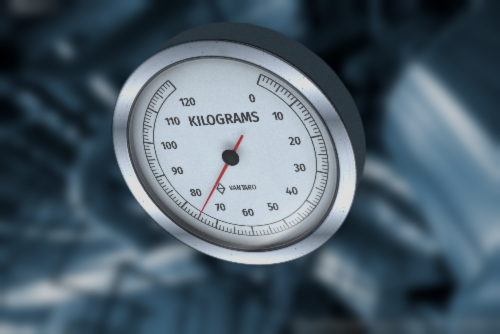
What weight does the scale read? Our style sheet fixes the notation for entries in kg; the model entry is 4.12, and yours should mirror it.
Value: 75
